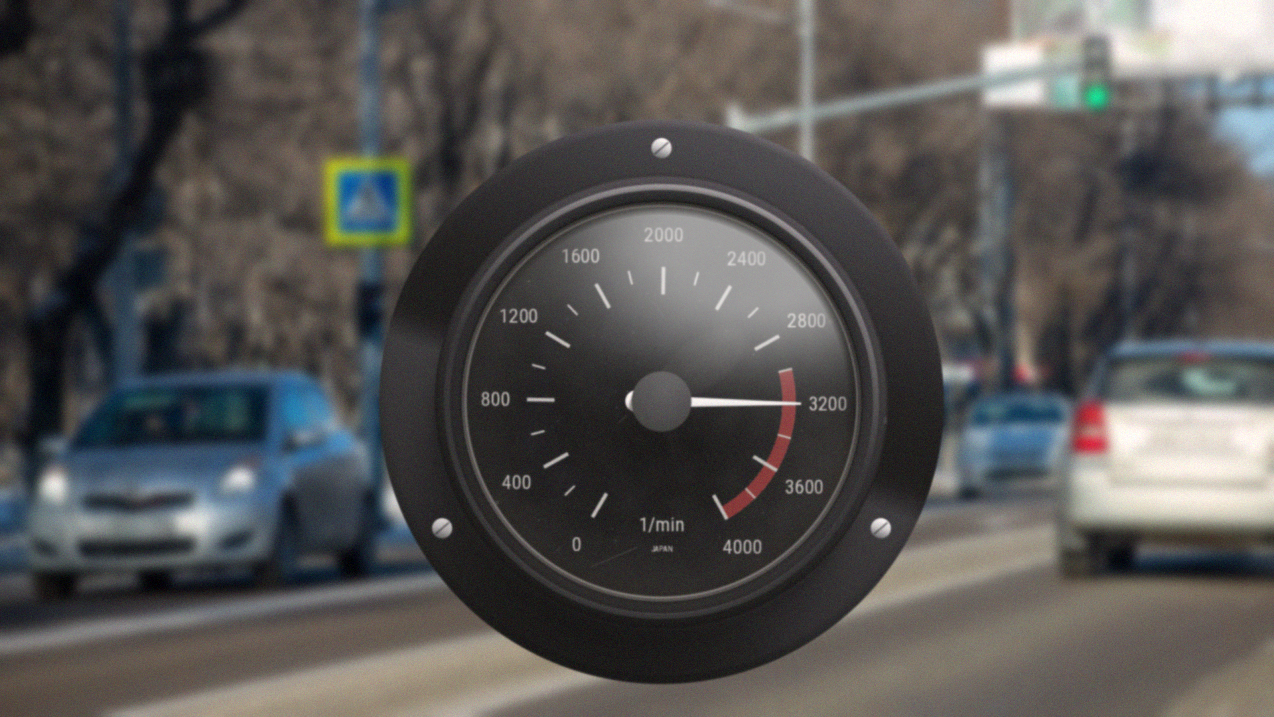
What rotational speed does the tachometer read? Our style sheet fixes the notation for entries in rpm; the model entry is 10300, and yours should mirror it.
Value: 3200
